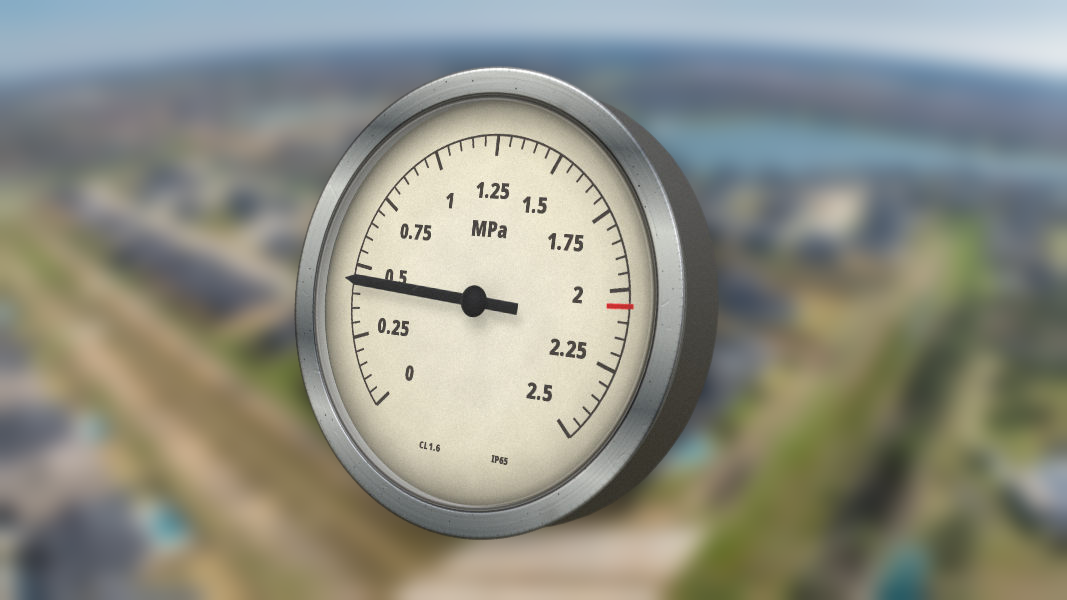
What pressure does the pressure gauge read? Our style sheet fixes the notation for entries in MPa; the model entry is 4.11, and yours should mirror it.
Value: 0.45
